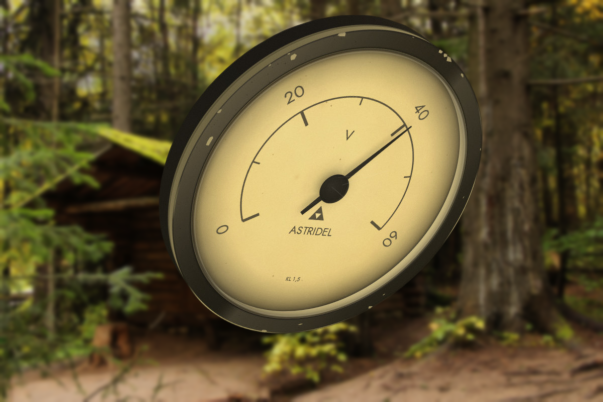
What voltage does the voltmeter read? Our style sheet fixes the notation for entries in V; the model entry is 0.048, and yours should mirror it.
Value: 40
